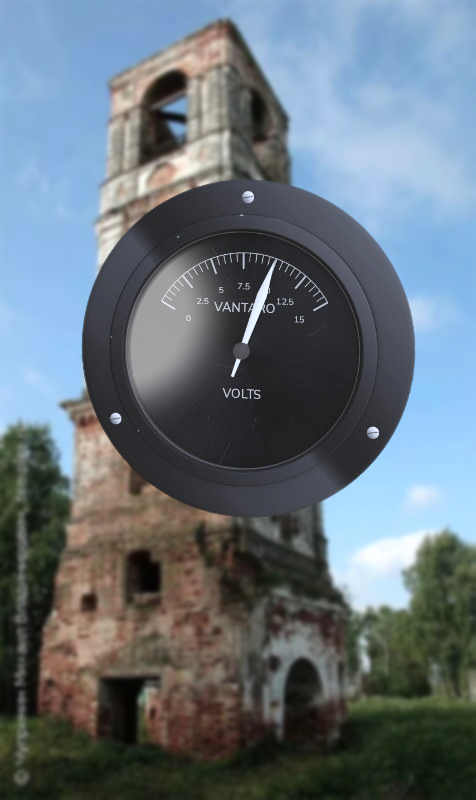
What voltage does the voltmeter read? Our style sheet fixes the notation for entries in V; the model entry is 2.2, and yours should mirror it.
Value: 10
